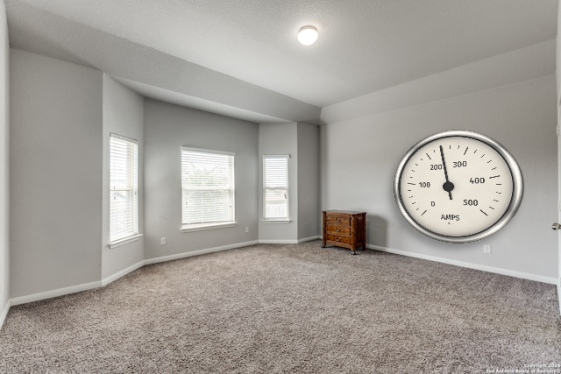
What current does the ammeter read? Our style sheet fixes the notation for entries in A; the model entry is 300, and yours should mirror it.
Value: 240
